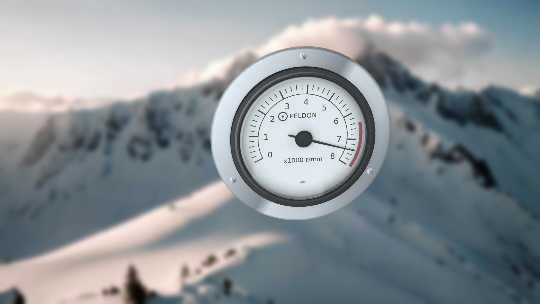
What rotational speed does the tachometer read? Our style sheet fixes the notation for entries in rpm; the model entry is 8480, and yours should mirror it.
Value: 7400
